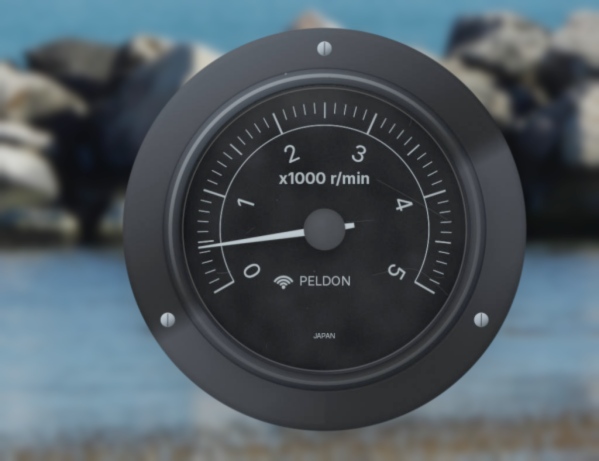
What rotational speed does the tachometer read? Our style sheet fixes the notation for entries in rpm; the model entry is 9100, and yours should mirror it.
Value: 450
